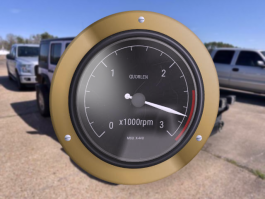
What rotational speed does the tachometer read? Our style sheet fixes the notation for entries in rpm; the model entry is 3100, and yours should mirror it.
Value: 2700
